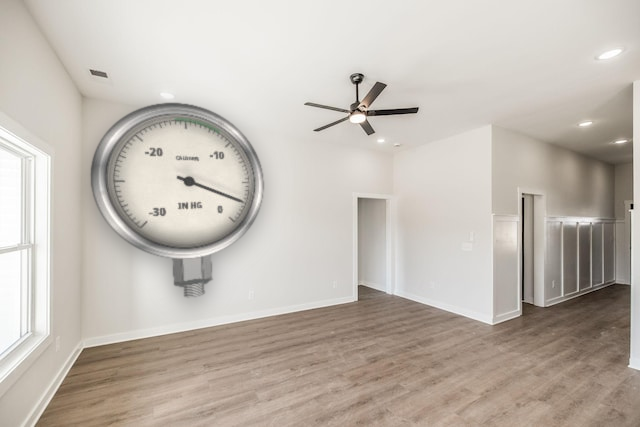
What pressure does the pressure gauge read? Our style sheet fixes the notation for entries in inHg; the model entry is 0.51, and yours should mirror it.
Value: -2.5
